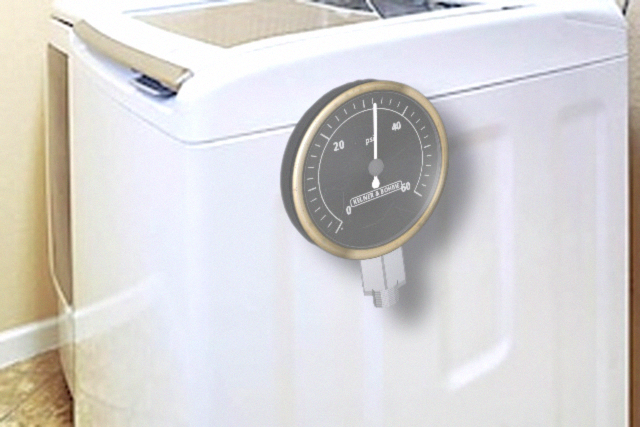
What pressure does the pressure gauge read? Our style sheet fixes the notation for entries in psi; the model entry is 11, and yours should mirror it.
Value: 32
